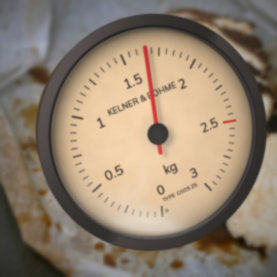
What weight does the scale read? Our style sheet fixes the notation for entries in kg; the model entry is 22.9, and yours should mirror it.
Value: 1.65
